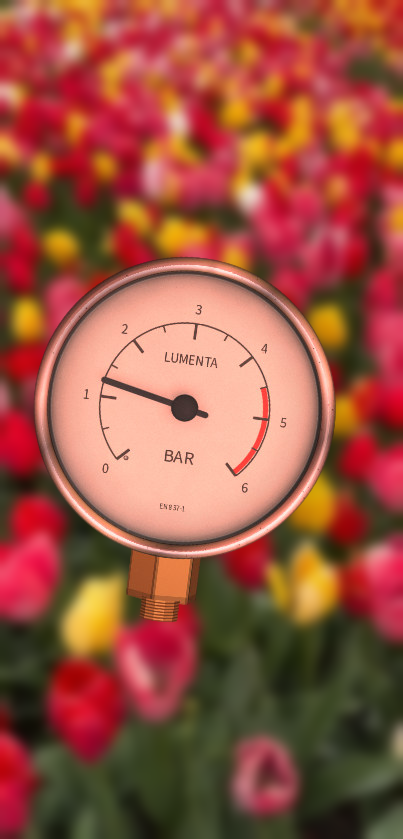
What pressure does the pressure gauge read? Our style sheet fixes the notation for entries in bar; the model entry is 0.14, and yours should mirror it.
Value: 1.25
